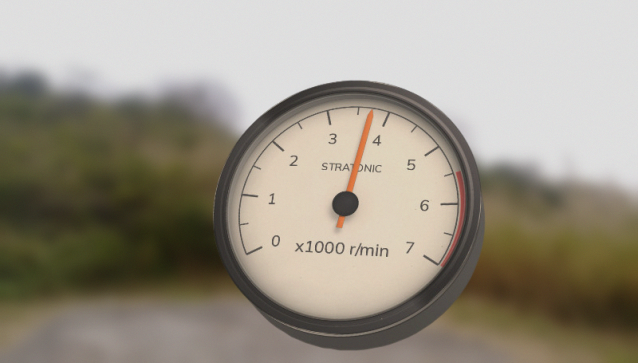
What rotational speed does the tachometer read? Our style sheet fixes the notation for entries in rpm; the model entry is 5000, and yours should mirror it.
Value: 3750
